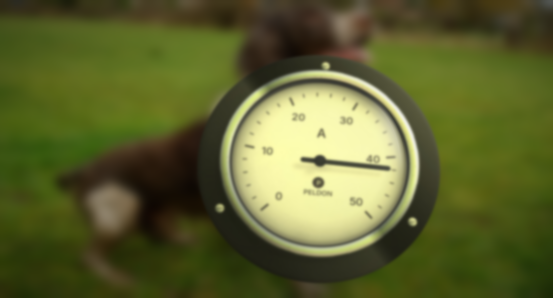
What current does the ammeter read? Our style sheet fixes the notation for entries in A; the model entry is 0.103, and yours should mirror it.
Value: 42
